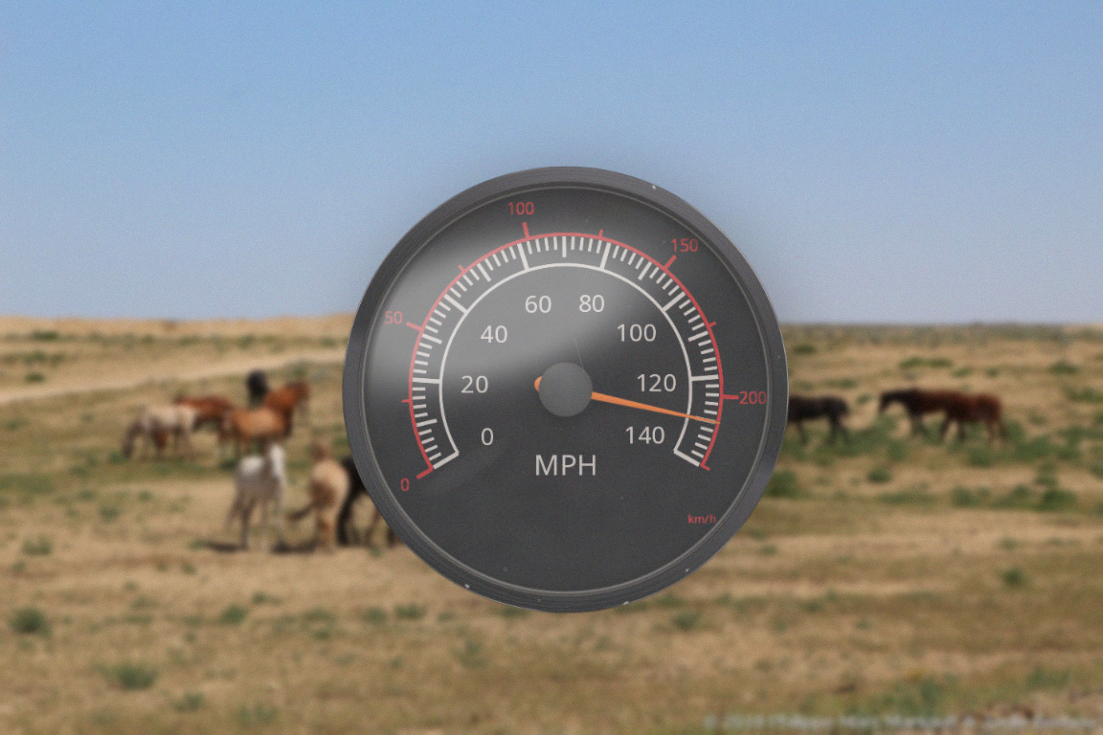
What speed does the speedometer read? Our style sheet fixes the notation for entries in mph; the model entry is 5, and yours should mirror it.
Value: 130
